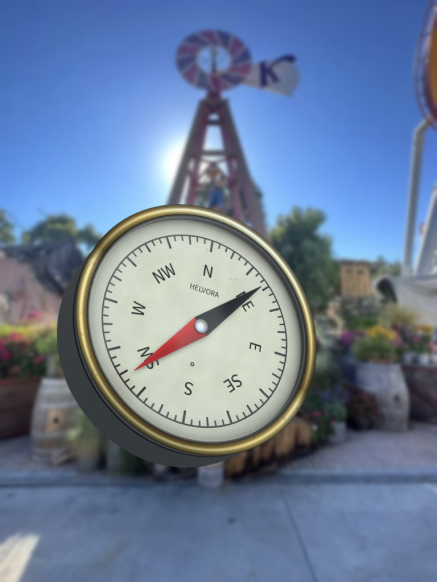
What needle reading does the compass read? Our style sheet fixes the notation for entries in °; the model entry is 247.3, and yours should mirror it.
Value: 222.5
